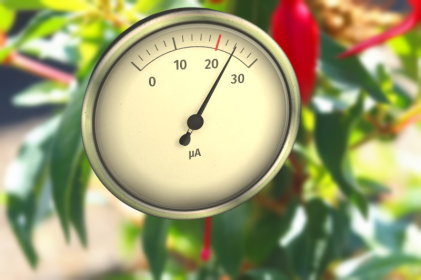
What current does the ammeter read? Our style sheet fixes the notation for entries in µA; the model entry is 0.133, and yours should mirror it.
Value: 24
